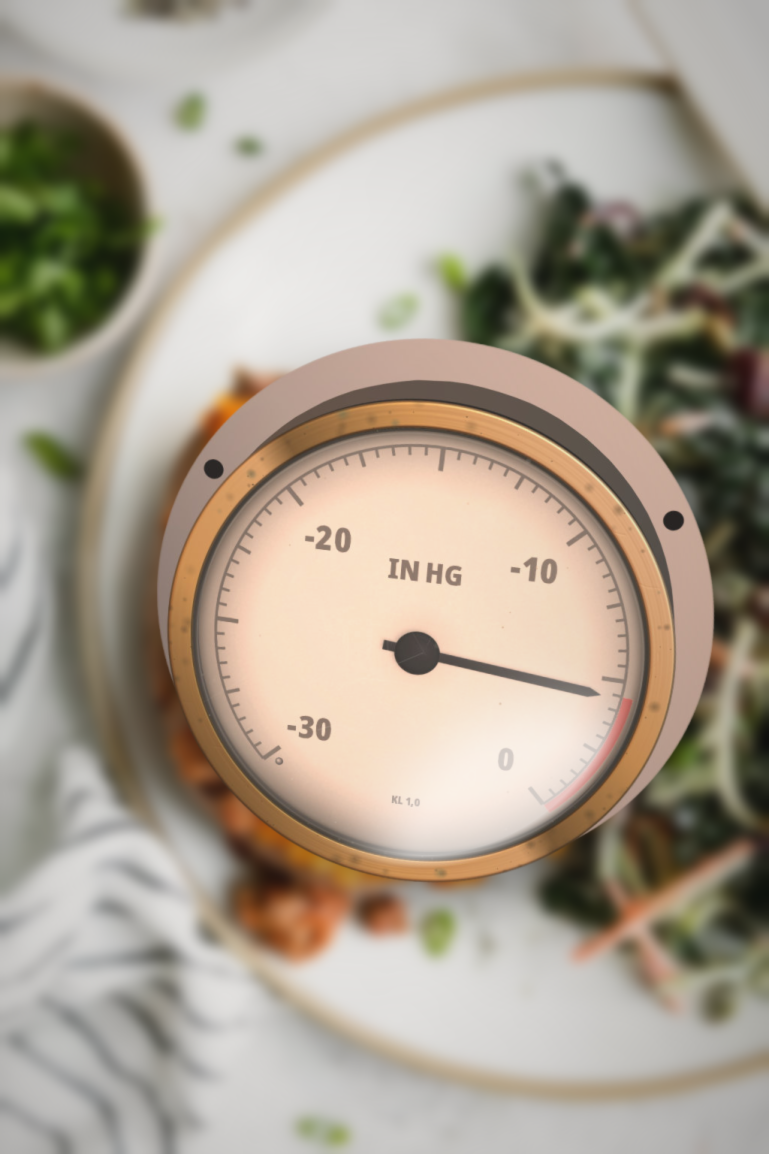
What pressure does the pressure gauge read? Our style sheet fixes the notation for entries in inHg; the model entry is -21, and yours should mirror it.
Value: -4.5
